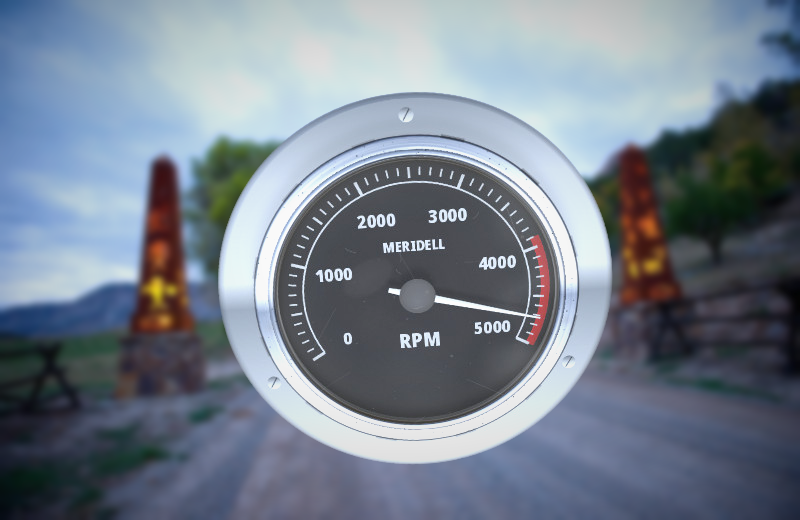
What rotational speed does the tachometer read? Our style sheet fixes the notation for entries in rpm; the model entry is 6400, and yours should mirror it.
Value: 4700
